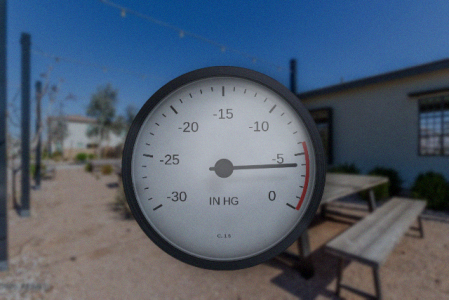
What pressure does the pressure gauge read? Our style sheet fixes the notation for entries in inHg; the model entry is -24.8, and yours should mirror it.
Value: -4
